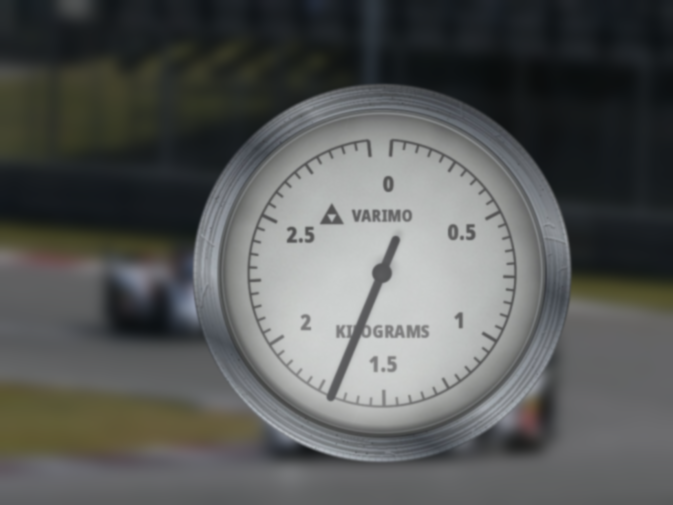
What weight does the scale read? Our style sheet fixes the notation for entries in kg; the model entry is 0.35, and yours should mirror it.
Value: 1.7
